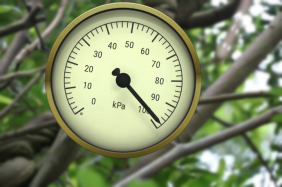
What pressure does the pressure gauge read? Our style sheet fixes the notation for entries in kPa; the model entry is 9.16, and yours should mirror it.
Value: 98
